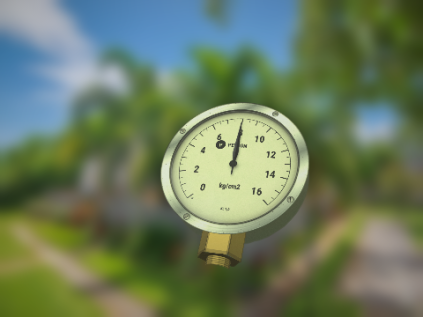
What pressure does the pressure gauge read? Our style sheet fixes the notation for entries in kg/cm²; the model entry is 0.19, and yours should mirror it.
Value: 8
